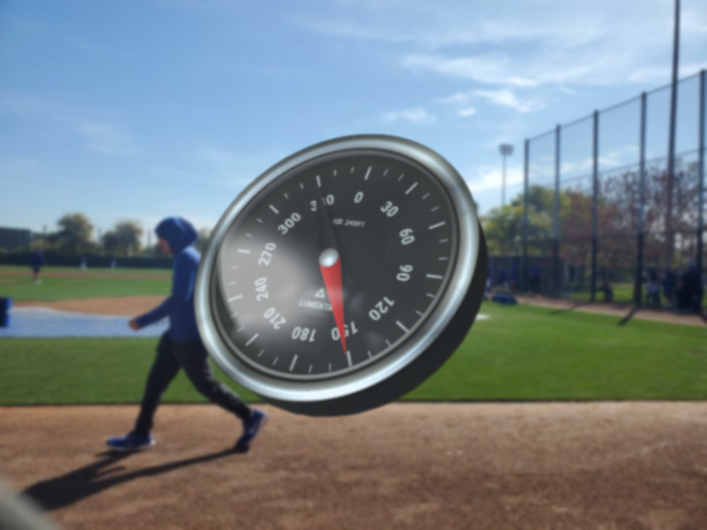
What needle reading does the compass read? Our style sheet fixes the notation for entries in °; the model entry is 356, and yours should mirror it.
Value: 150
